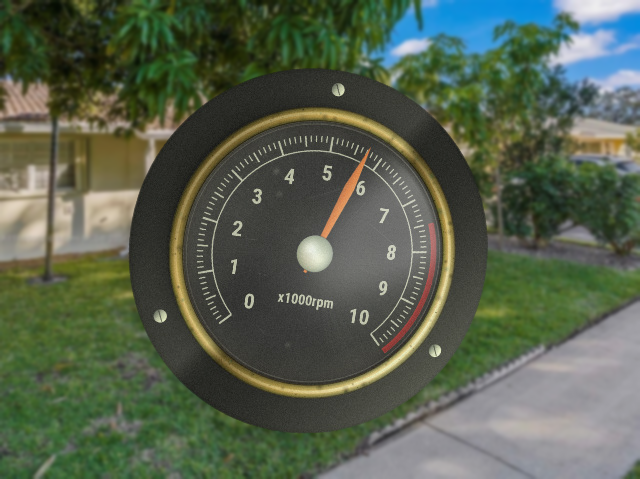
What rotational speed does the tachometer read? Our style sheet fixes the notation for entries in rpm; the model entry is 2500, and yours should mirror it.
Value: 5700
